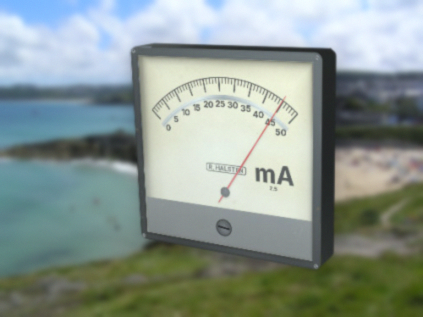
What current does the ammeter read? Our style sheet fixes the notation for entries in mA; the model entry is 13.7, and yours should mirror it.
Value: 45
